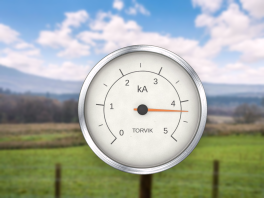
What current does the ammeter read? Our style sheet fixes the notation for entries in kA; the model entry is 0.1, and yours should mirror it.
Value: 4.25
